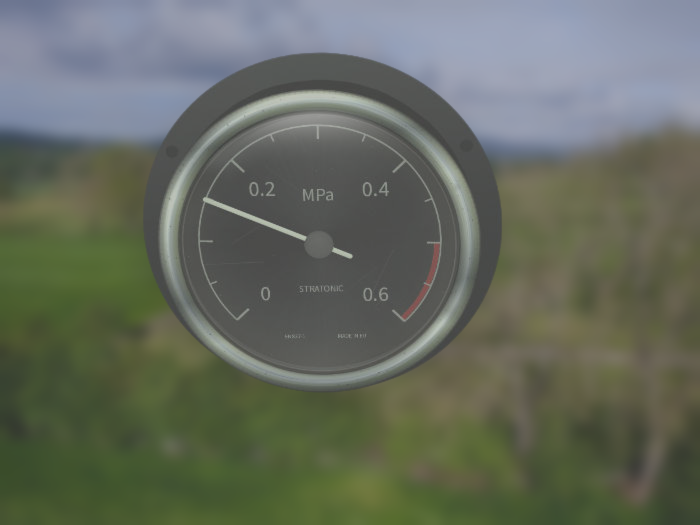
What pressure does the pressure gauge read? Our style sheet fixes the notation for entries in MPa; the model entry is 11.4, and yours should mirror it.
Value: 0.15
